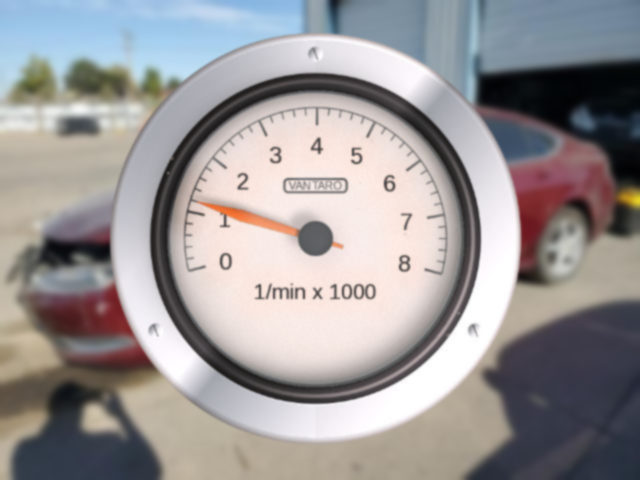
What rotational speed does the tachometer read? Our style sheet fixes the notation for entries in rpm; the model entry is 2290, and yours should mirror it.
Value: 1200
